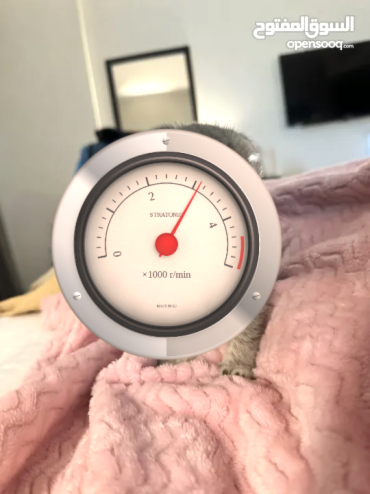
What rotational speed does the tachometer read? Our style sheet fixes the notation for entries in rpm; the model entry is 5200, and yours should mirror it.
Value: 3100
